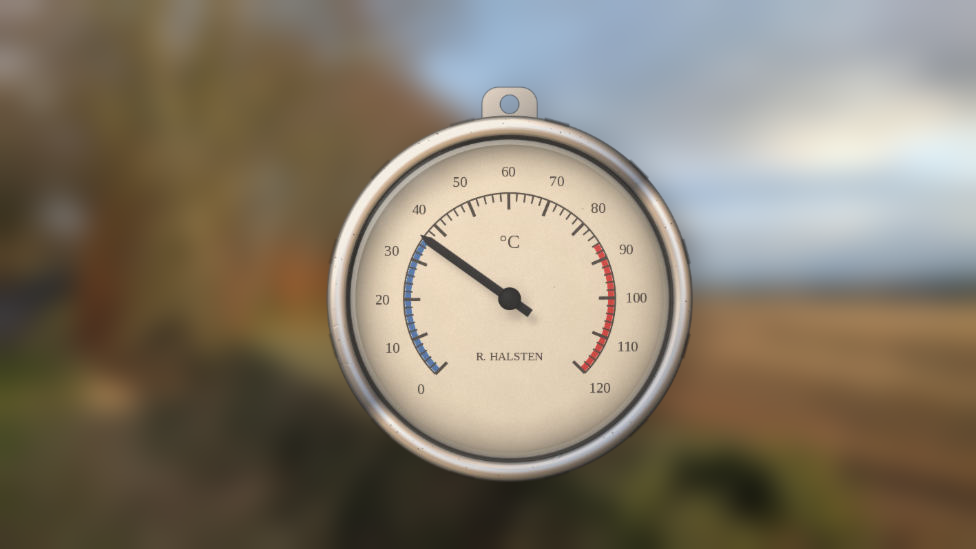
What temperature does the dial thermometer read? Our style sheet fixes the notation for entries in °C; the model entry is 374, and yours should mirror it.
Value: 36
